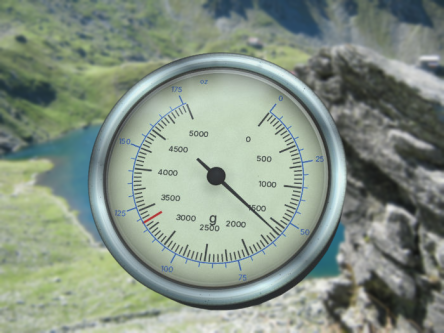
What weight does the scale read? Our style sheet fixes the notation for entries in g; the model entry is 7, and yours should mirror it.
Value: 1600
